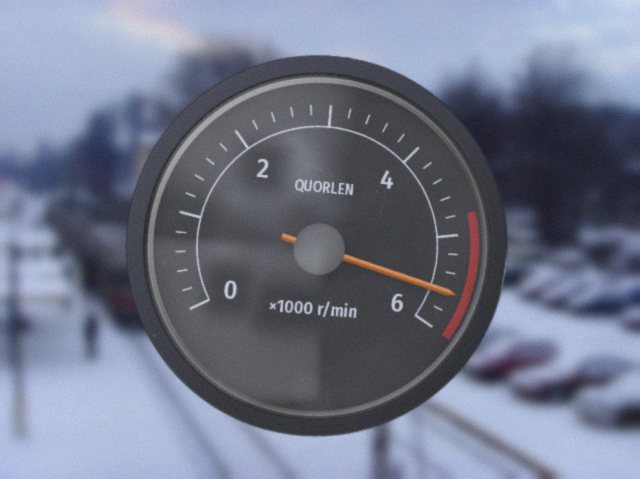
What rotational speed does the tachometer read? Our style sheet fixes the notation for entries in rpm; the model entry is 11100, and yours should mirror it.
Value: 5600
